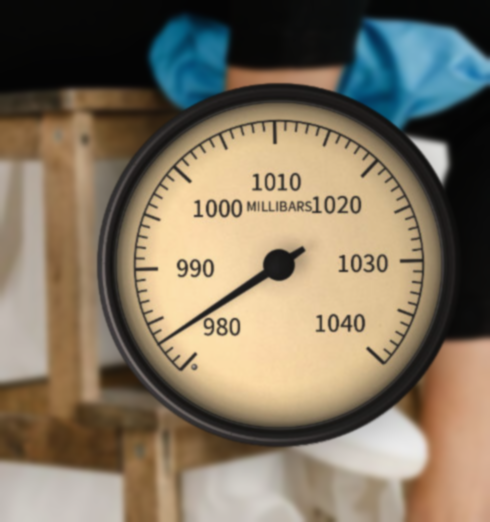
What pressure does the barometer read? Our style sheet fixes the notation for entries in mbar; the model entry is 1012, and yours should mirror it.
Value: 983
